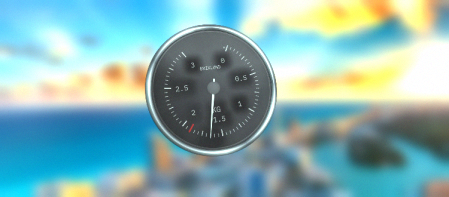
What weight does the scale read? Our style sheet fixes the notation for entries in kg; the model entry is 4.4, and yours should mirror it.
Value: 1.65
